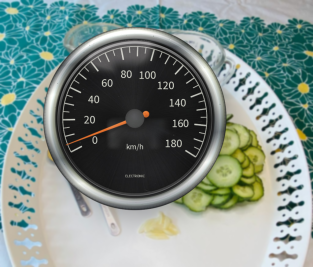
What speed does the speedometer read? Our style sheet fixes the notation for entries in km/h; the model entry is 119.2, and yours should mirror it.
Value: 5
